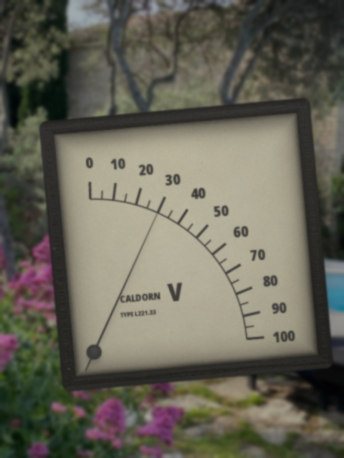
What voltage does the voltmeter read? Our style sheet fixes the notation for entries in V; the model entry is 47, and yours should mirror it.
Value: 30
